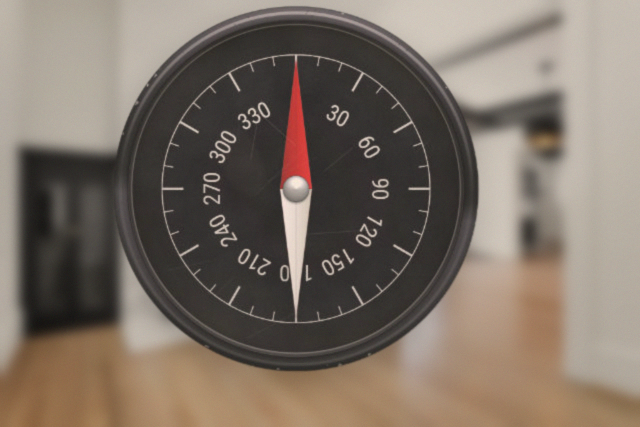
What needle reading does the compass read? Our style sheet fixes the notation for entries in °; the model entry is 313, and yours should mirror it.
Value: 0
